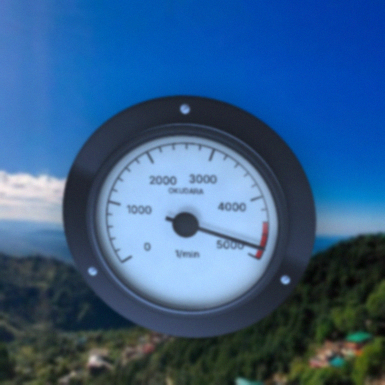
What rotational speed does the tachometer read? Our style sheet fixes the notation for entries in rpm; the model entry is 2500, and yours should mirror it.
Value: 4800
